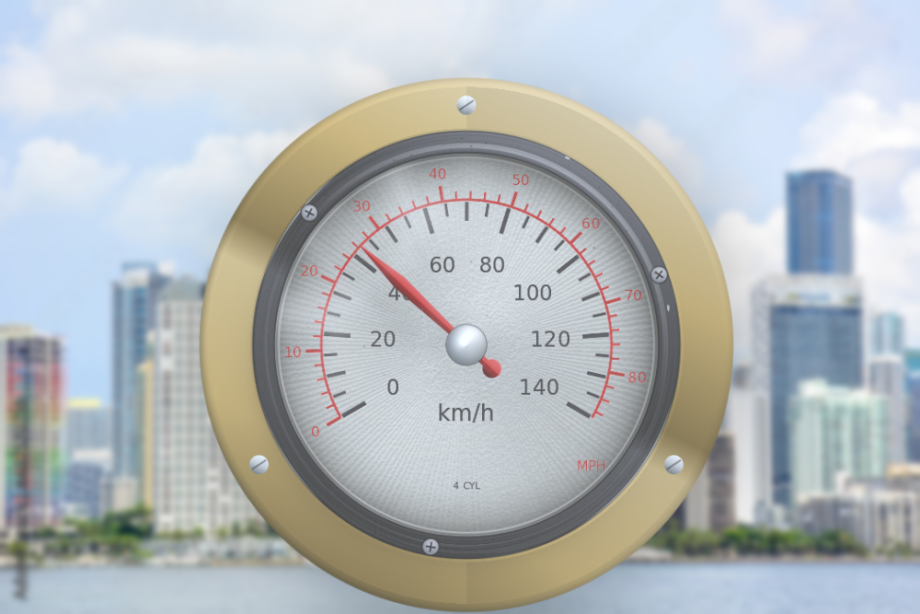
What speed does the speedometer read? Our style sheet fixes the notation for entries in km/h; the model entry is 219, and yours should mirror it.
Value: 42.5
